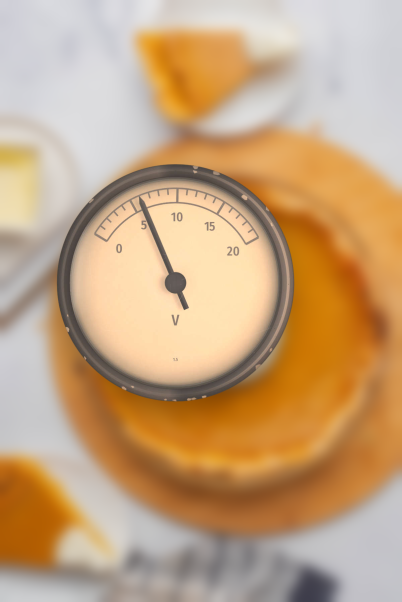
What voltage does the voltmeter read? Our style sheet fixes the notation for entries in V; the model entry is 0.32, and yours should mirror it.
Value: 6
